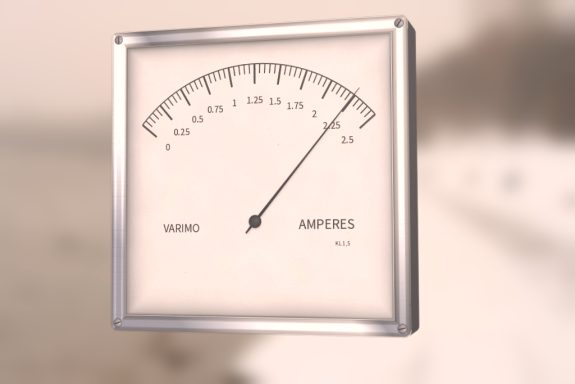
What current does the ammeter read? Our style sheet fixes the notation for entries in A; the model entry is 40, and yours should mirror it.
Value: 2.25
